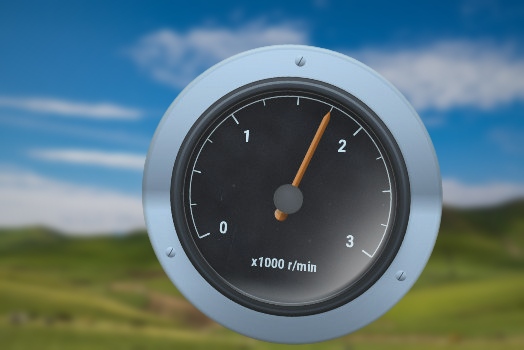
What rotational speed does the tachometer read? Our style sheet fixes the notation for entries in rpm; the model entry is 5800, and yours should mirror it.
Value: 1750
